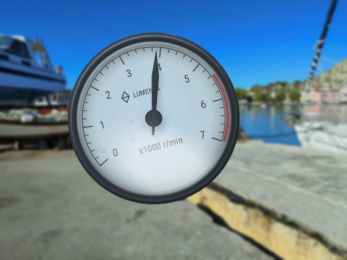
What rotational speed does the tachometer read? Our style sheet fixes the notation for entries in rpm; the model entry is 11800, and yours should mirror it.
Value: 3900
